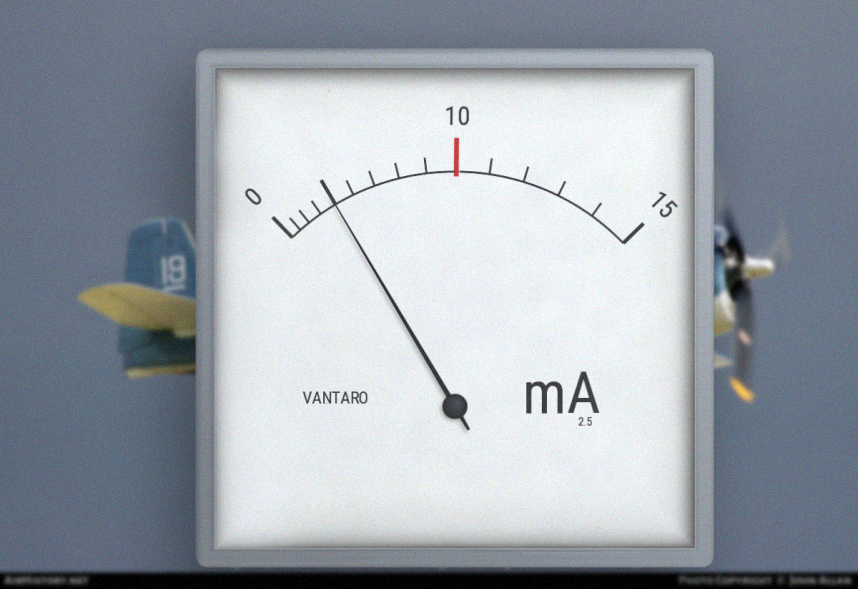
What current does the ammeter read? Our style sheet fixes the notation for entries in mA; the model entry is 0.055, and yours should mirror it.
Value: 5
